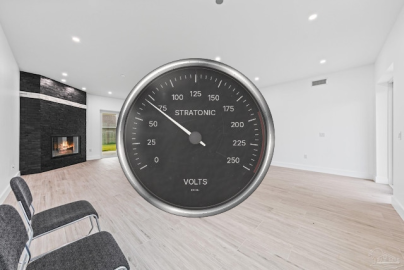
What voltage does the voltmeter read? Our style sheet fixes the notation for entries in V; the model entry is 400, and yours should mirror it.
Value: 70
